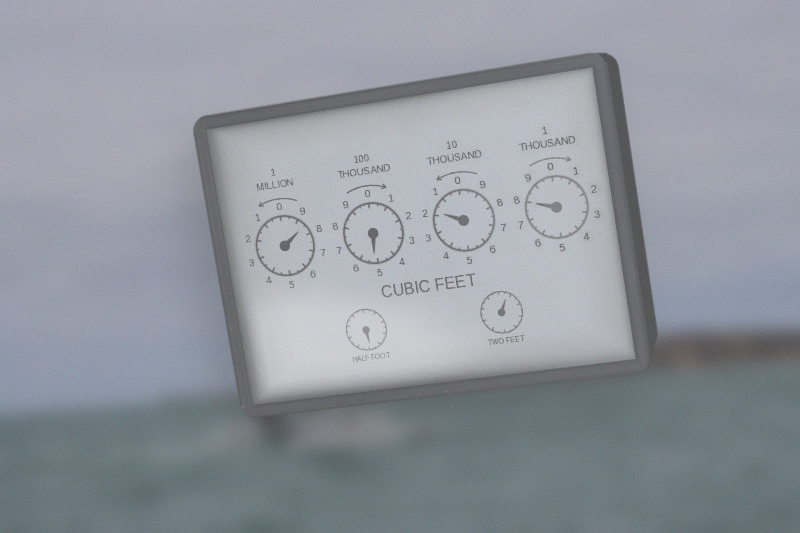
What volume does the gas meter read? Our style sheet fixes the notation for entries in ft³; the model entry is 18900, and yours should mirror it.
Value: 851800
